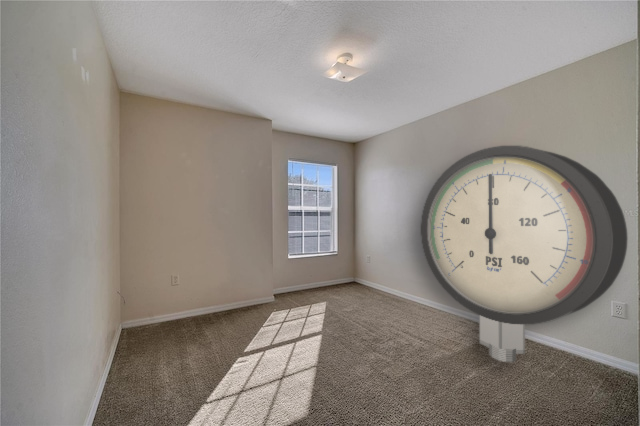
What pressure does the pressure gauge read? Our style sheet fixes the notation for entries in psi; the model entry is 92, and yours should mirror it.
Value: 80
